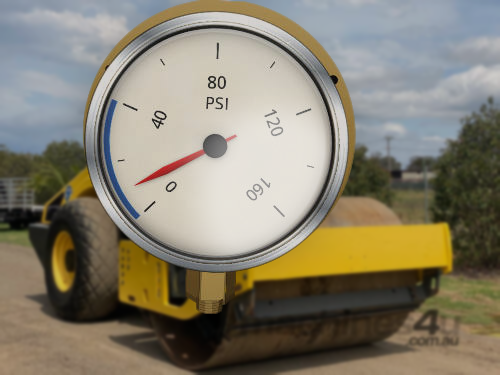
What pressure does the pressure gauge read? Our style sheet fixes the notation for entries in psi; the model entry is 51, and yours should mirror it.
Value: 10
